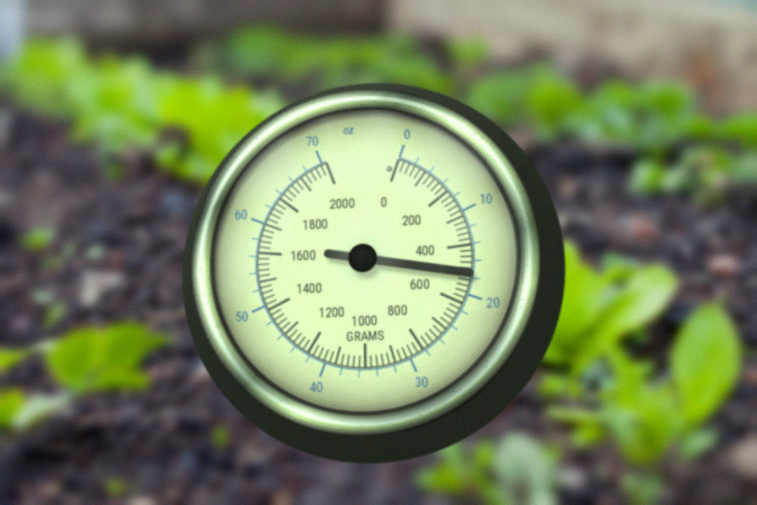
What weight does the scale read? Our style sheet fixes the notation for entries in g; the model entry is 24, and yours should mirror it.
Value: 500
